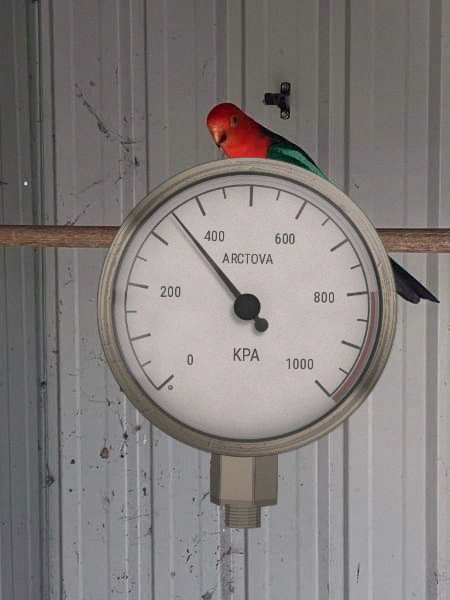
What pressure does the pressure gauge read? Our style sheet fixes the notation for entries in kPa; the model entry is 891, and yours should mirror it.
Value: 350
